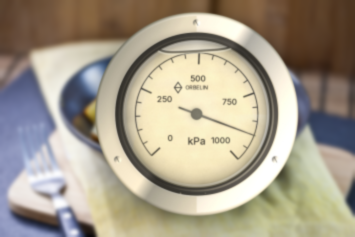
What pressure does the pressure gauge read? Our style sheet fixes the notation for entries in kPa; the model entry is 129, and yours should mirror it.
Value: 900
